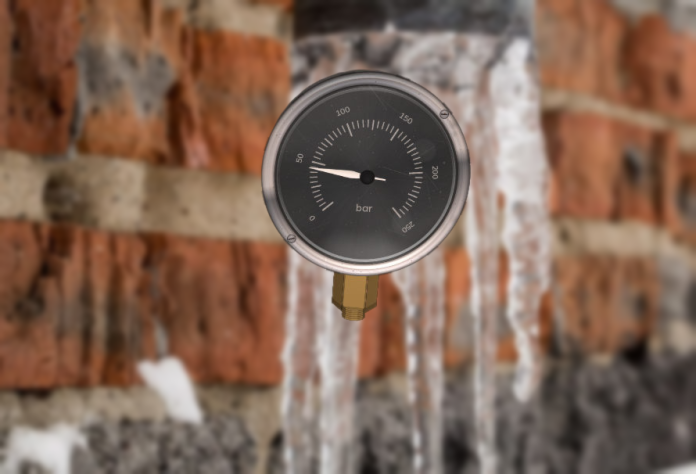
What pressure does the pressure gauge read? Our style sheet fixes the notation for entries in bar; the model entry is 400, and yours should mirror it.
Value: 45
